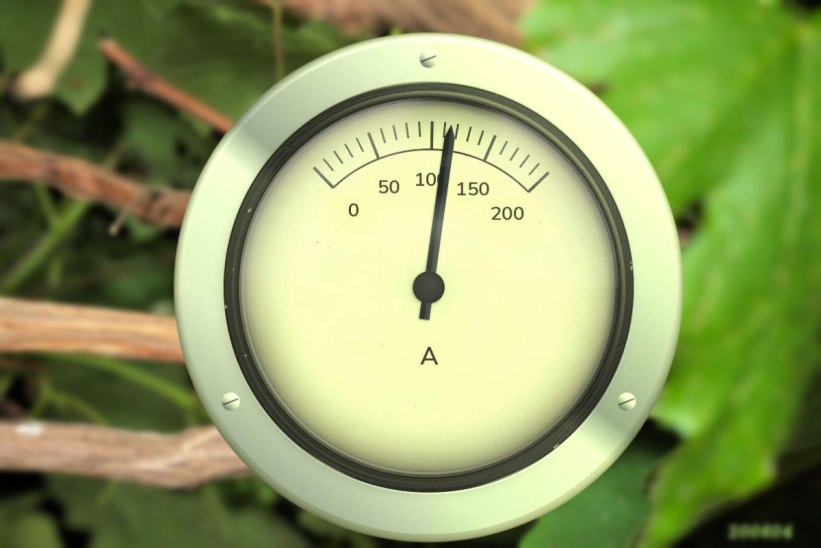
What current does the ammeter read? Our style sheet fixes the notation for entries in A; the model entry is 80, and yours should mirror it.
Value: 115
